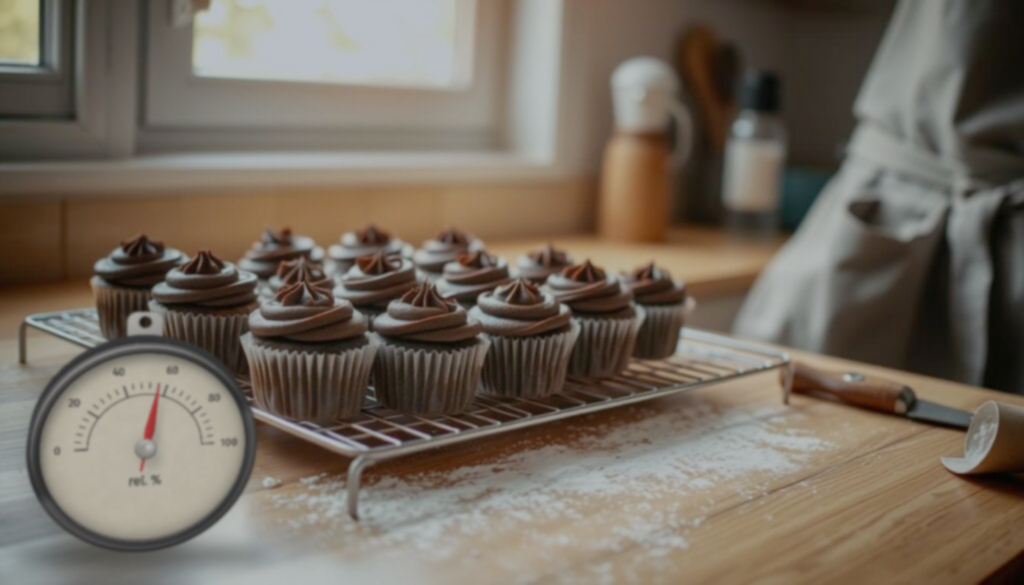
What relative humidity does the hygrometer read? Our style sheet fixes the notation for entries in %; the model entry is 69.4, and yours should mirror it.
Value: 56
